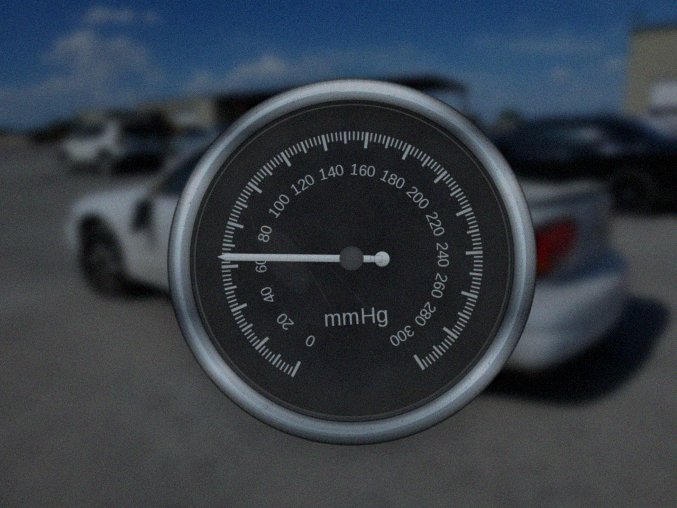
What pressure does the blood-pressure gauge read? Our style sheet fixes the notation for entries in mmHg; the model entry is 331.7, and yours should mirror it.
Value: 64
